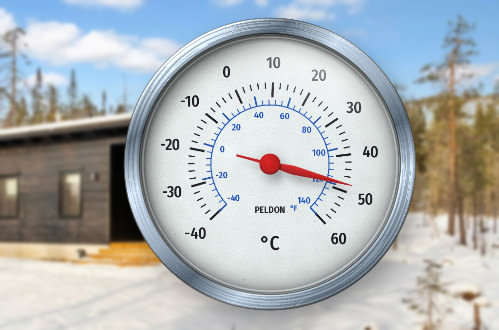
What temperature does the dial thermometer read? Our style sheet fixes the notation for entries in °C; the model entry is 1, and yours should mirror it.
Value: 48
